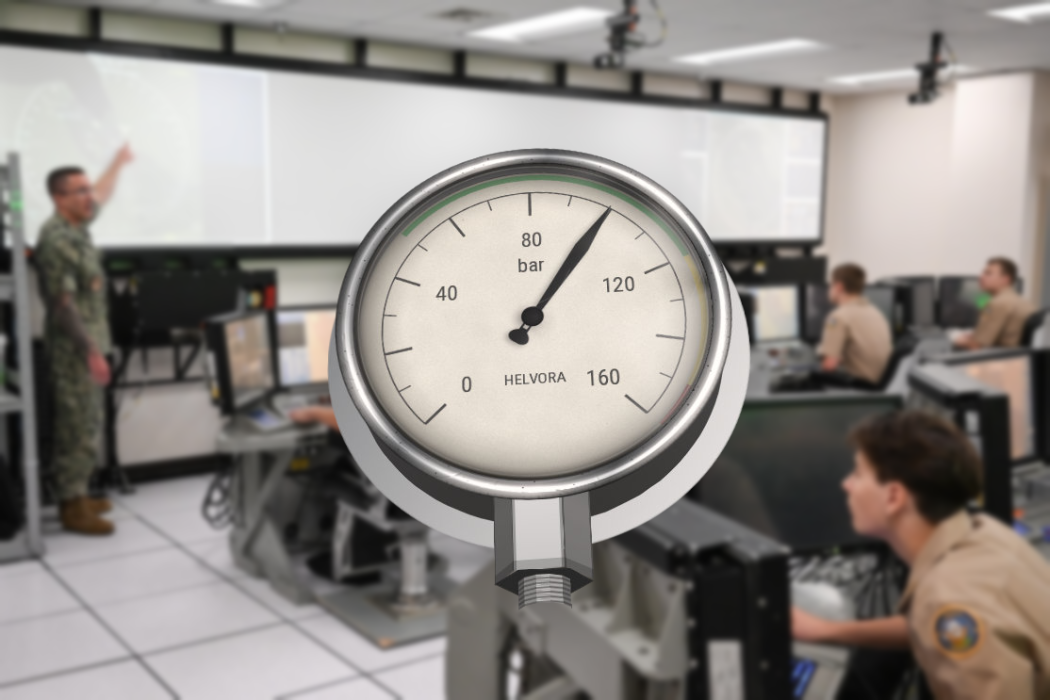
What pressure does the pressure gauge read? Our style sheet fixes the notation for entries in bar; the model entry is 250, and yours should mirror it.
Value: 100
